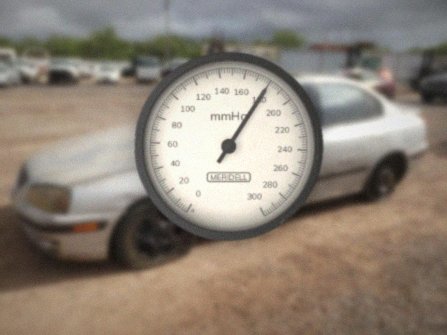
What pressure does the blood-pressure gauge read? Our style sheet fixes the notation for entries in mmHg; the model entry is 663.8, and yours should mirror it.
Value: 180
